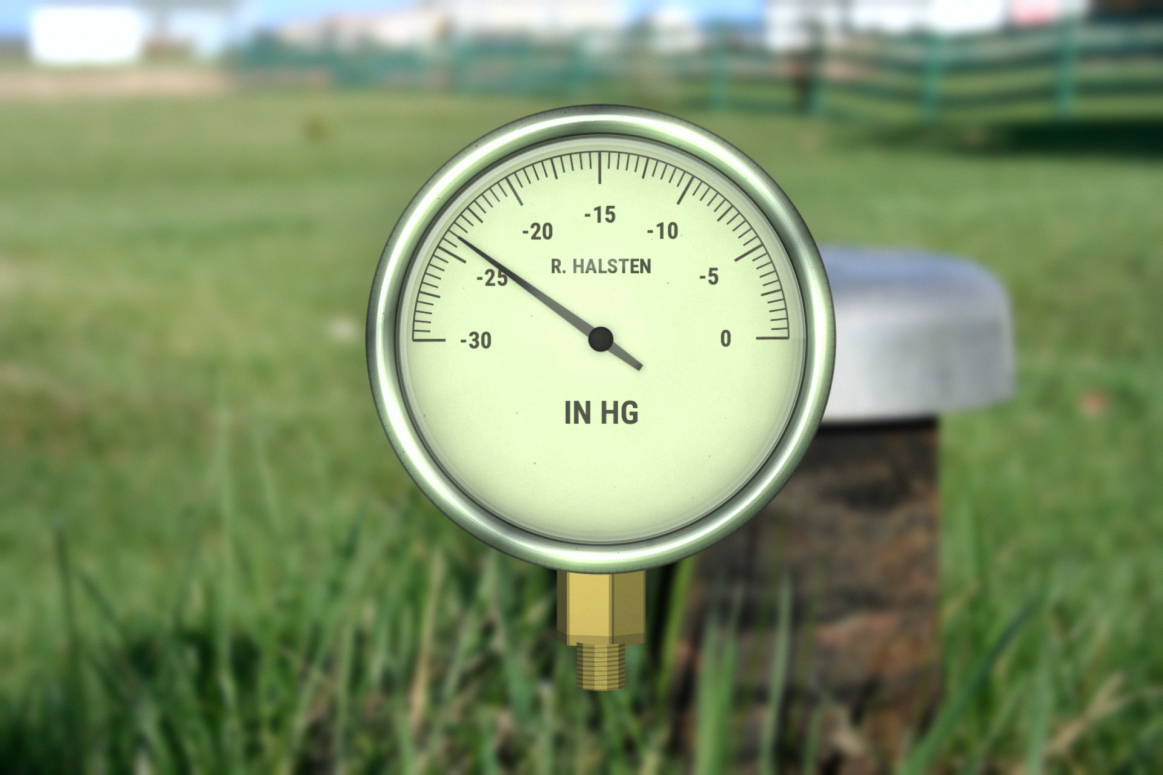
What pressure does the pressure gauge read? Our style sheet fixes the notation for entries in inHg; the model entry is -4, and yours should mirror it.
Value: -24
